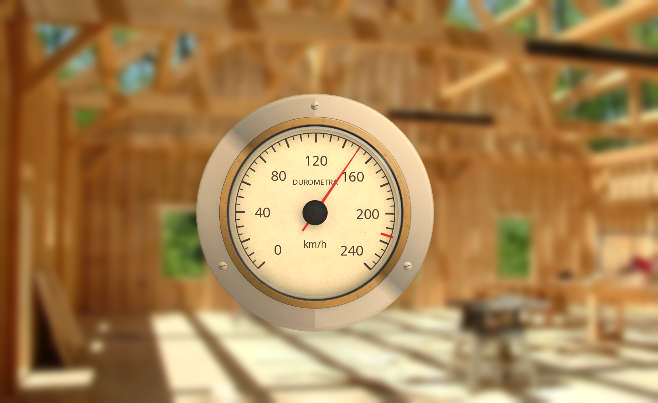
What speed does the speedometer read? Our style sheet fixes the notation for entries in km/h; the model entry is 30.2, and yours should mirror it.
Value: 150
